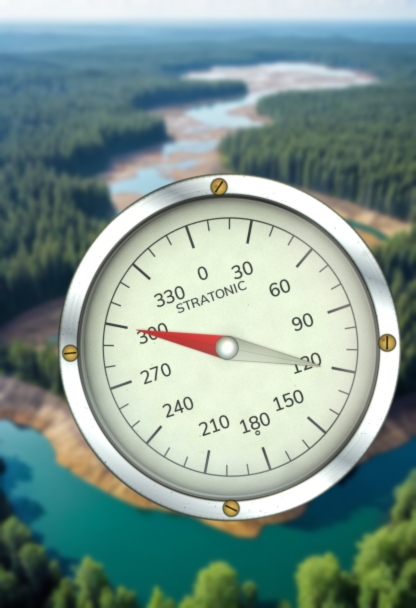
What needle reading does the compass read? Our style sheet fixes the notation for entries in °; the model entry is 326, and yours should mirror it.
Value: 300
